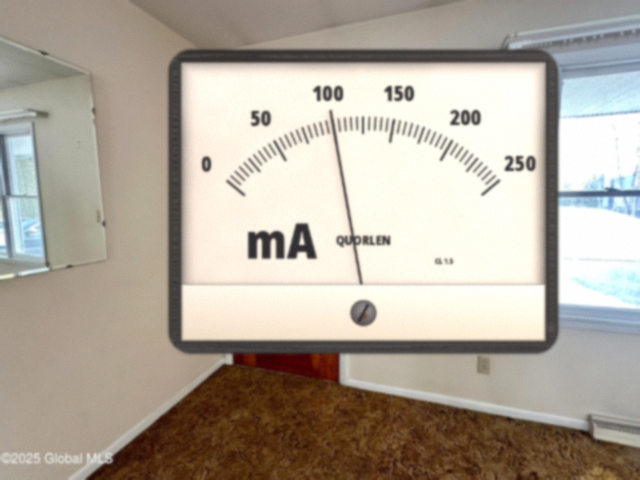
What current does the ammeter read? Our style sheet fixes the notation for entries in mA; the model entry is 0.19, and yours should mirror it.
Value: 100
